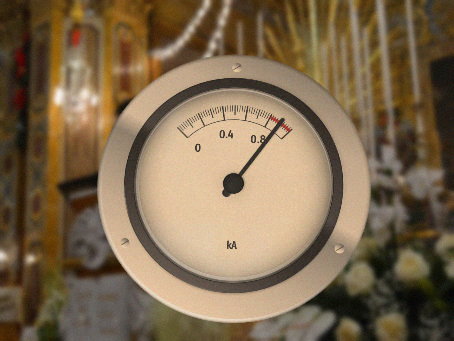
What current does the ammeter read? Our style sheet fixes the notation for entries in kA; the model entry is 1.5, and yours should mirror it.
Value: 0.9
